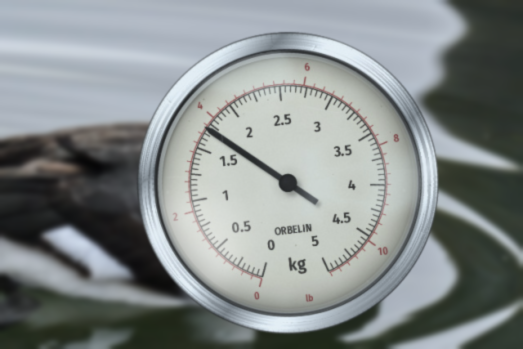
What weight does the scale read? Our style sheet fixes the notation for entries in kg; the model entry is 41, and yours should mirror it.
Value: 1.7
